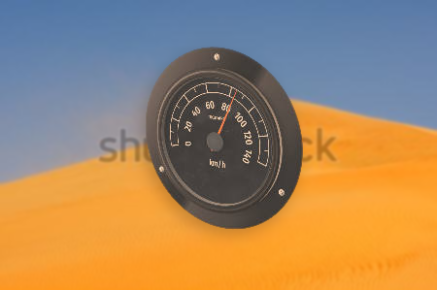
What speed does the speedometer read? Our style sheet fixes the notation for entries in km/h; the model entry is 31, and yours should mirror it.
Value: 85
